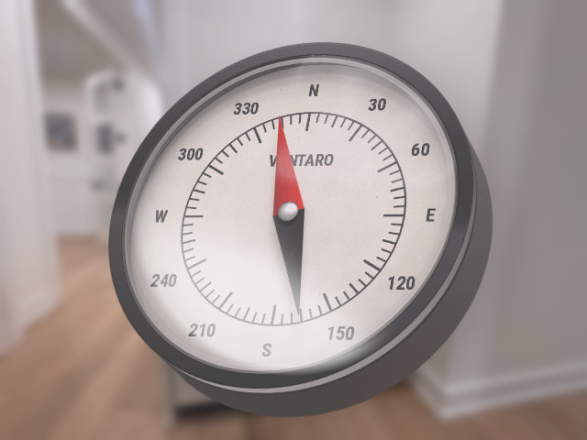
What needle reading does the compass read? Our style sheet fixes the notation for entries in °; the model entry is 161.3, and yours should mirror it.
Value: 345
